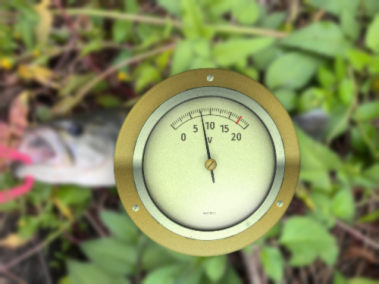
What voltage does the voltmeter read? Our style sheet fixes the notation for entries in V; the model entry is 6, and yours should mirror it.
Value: 7.5
